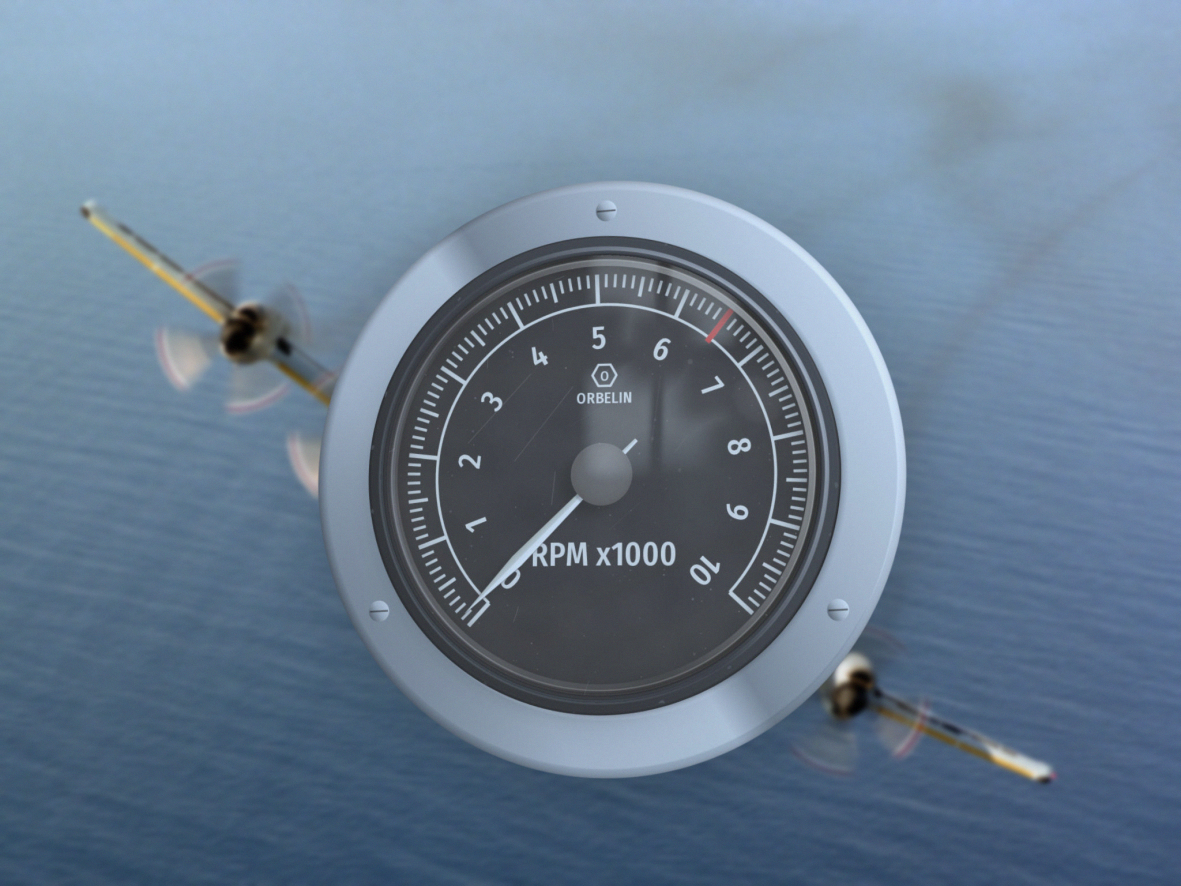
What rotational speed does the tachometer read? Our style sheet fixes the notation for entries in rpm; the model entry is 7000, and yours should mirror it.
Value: 100
